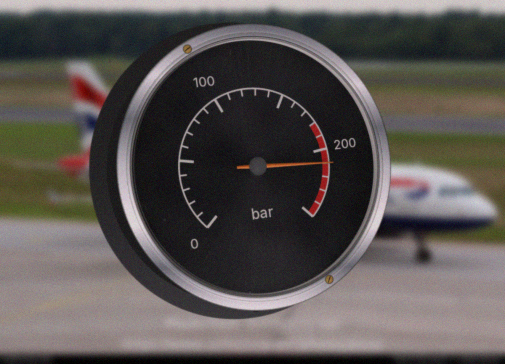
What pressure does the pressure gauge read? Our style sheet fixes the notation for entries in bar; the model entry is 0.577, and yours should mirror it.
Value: 210
